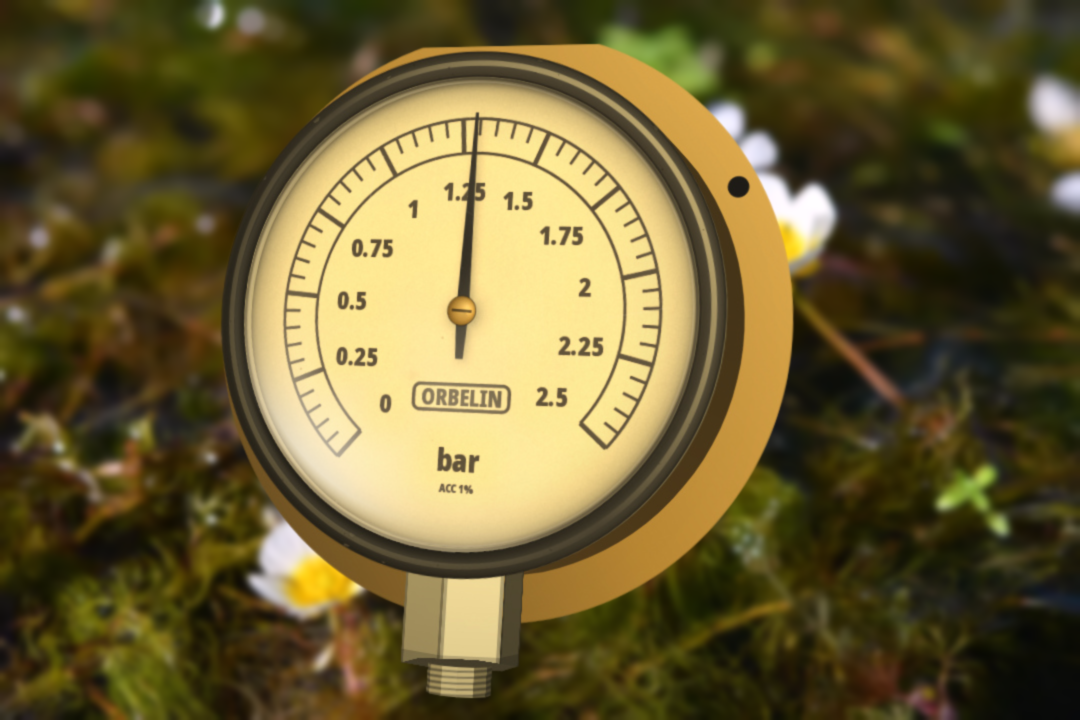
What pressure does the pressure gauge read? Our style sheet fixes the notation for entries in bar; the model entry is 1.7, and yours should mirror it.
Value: 1.3
